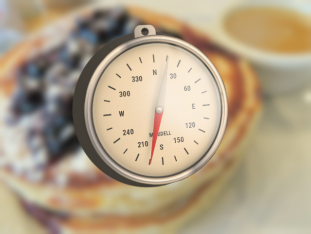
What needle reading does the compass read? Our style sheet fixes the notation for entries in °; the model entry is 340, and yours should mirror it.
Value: 195
